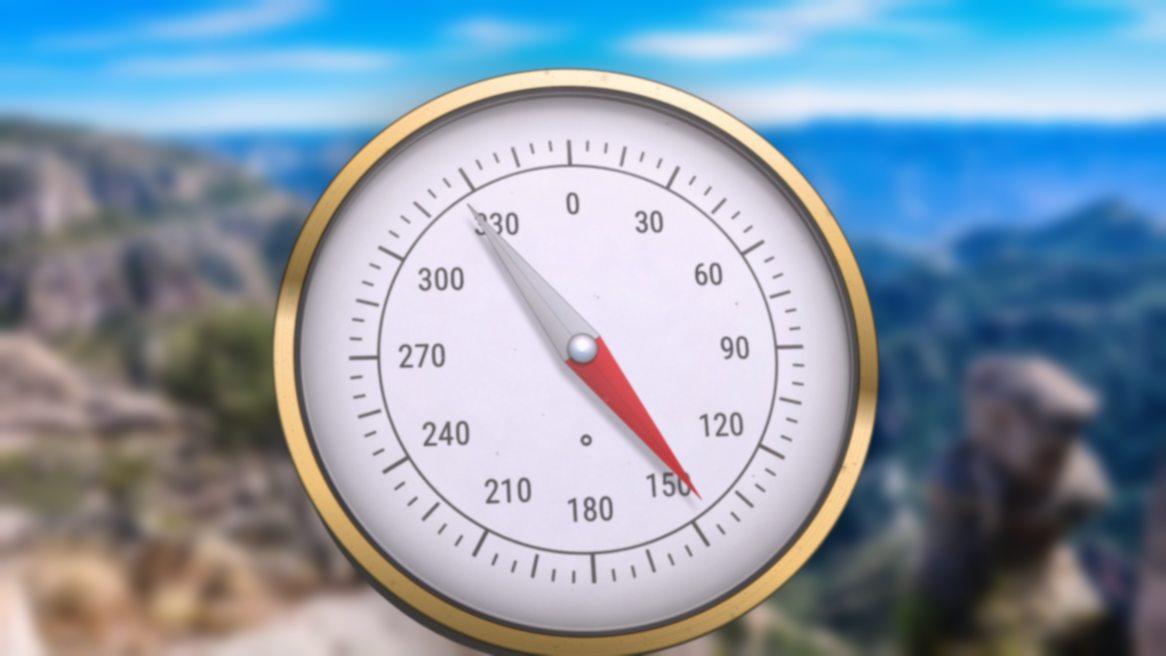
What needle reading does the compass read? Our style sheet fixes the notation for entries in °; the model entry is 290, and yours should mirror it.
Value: 145
